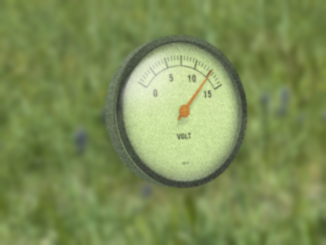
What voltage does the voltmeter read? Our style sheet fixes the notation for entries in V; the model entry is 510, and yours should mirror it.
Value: 12.5
